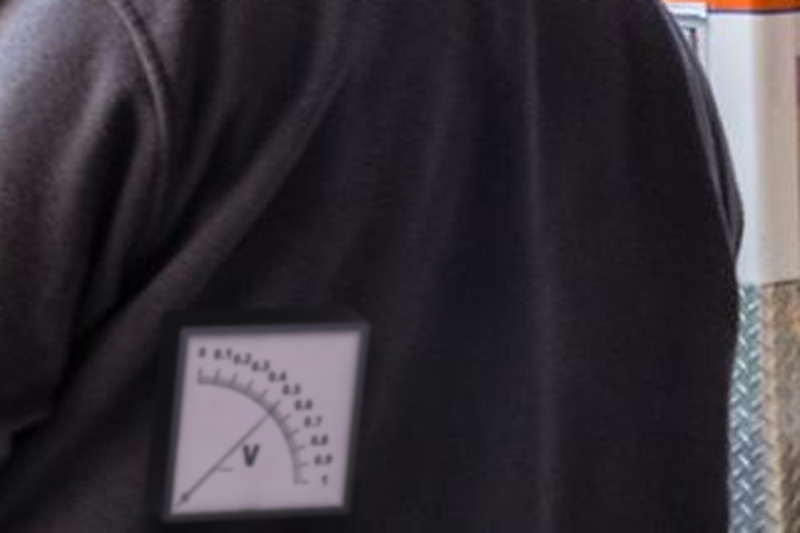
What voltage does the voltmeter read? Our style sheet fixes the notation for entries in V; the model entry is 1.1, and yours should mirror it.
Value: 0.5
